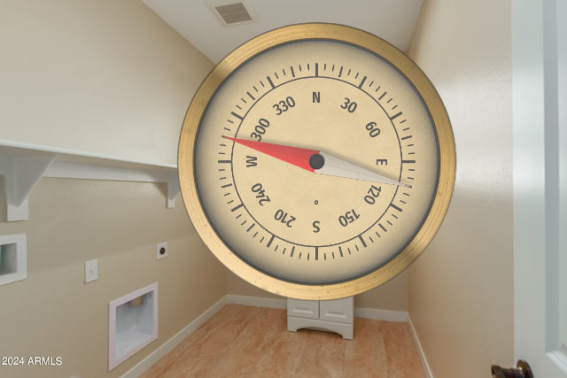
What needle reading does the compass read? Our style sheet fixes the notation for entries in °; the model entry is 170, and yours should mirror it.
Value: 285
